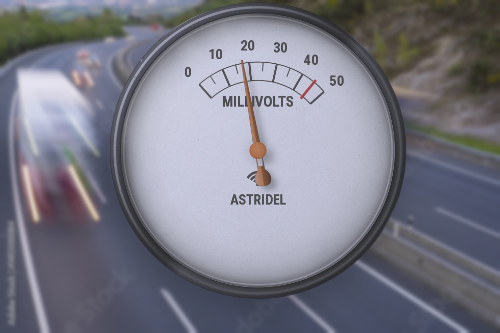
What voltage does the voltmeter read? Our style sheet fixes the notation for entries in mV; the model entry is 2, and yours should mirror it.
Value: 17.5
